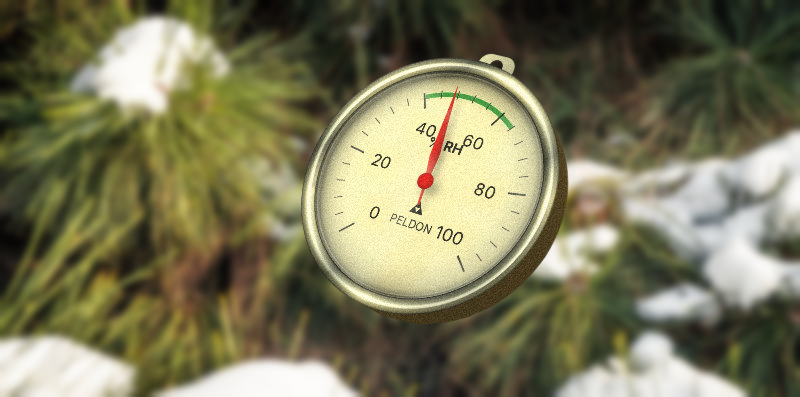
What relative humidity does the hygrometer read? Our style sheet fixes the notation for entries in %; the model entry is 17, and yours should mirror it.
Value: 48
